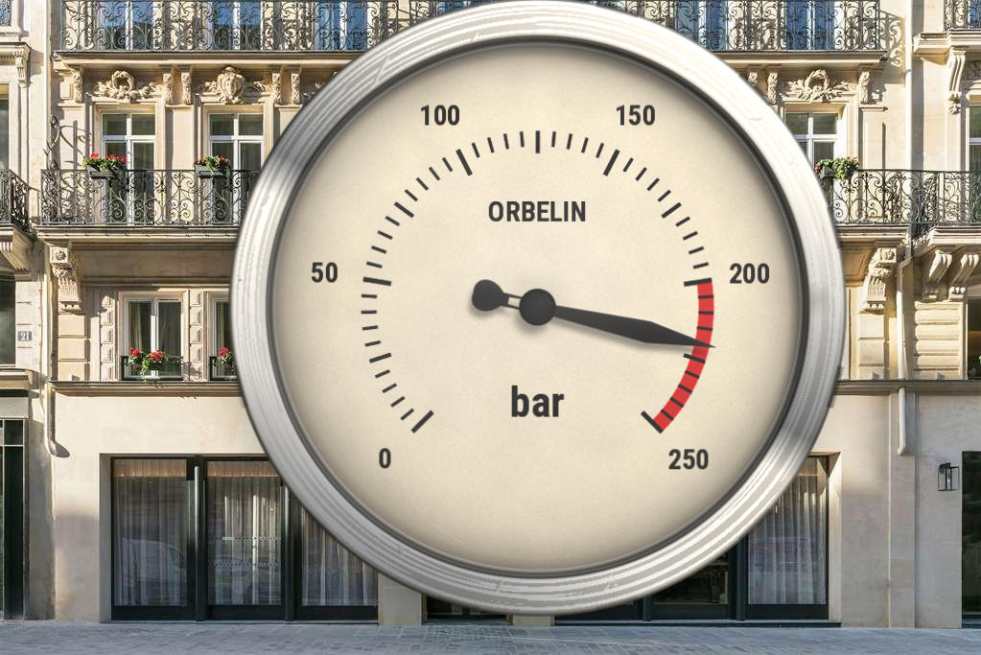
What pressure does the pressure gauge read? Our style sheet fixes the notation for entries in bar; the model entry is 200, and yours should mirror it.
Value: 220
